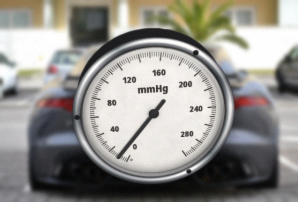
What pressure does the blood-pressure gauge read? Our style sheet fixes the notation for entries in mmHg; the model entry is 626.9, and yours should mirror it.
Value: 10
